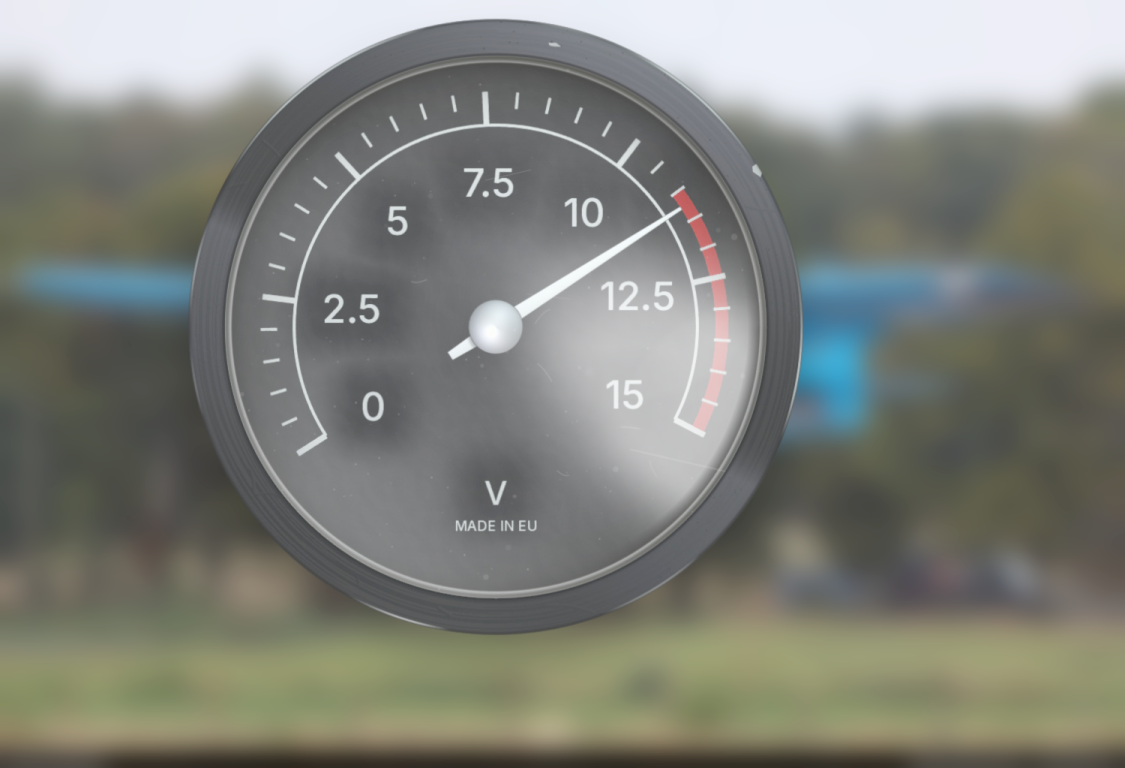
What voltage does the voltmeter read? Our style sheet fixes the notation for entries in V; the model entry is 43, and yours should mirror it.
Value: 11.25
